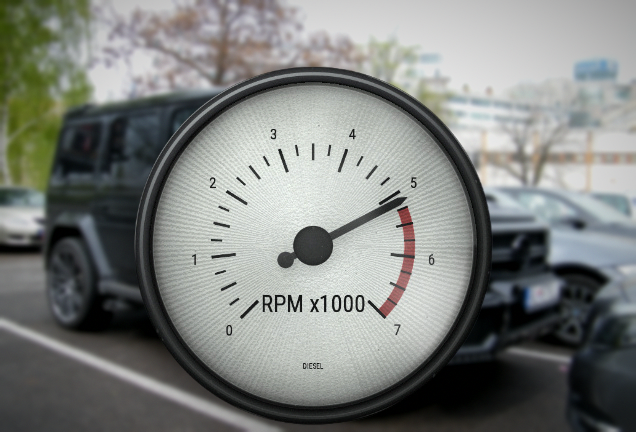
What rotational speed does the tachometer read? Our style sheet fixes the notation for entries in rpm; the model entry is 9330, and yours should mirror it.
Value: 5125
